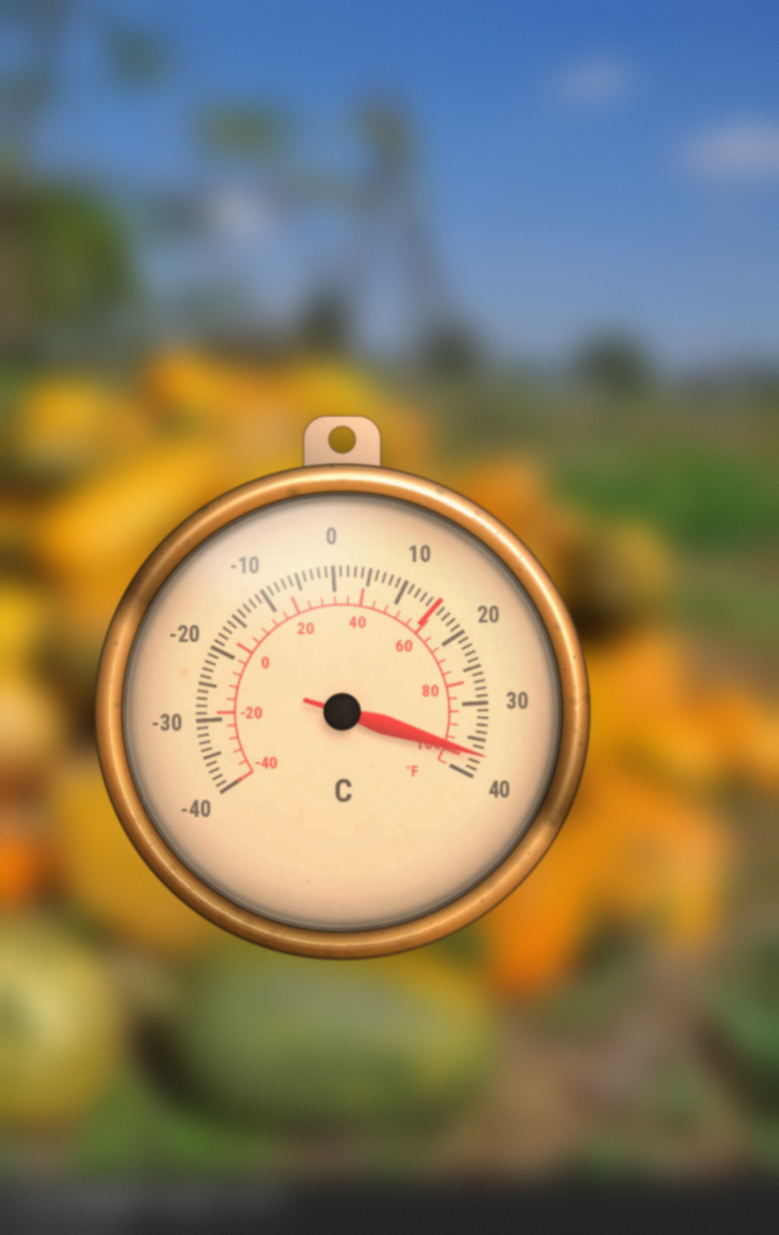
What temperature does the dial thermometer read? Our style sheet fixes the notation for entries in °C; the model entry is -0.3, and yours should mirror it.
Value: 37
